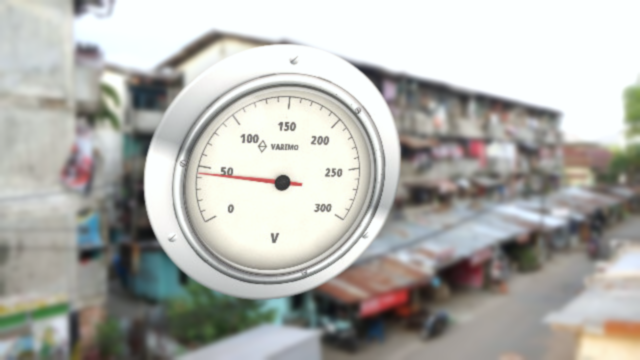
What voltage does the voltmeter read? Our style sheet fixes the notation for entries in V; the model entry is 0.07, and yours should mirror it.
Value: 45
